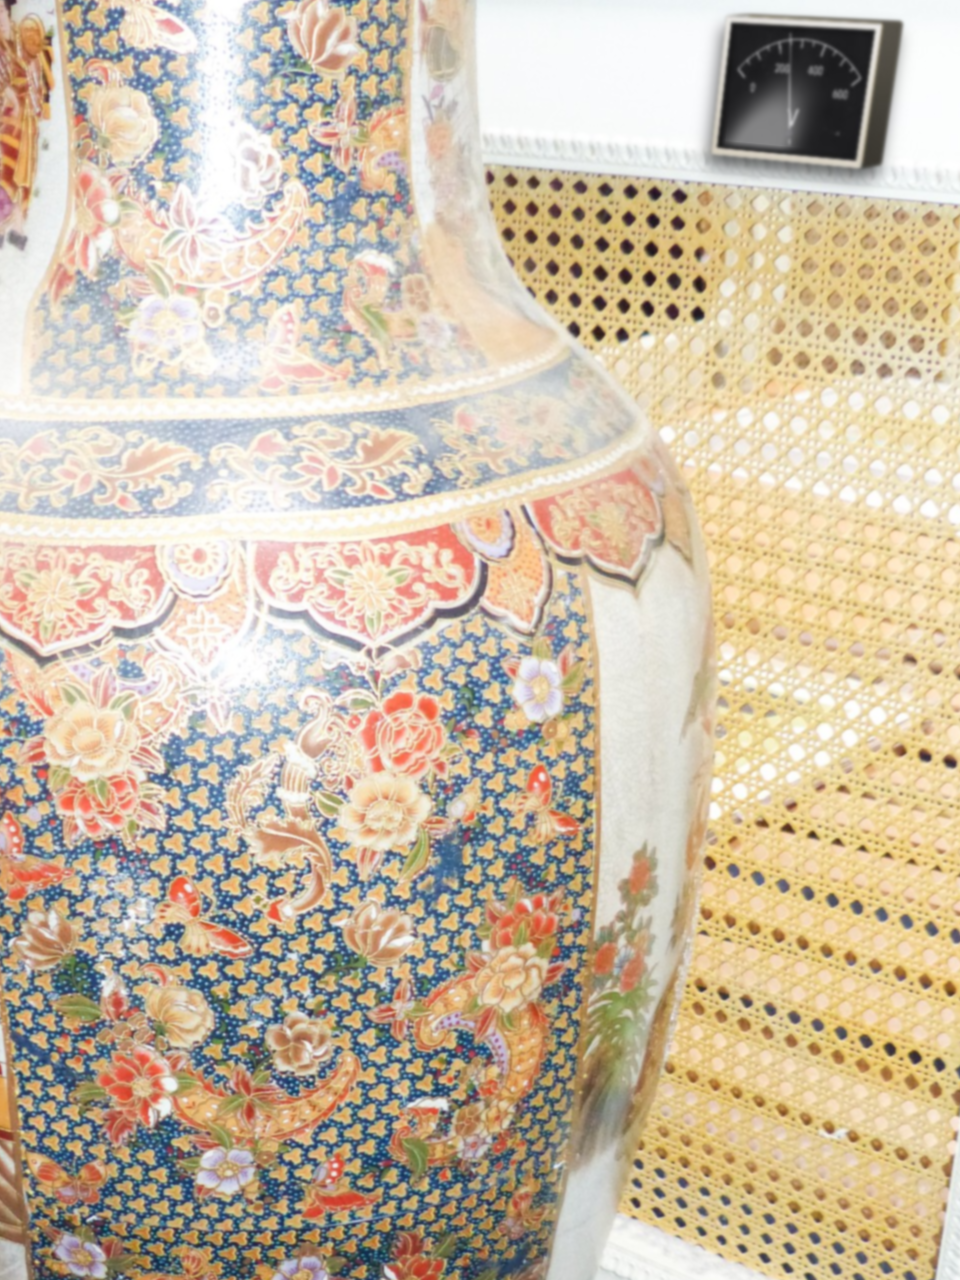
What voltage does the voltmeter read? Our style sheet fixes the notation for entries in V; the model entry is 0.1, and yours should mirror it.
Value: 250
